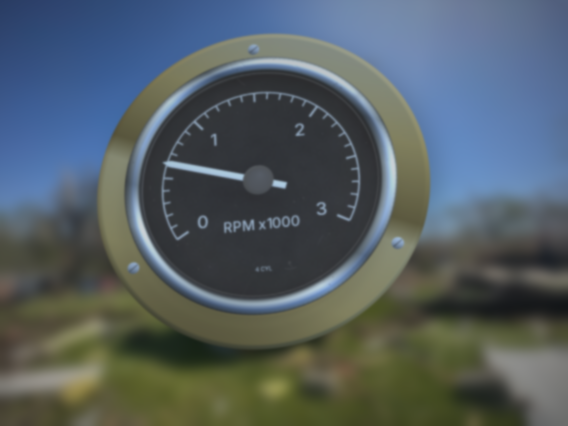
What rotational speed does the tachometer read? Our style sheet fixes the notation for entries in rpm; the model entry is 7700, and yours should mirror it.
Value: 600
